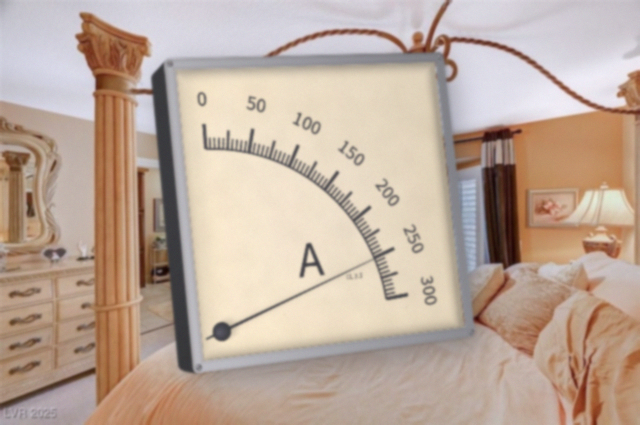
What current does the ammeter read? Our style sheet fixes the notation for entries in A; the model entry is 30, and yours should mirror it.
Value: 250
